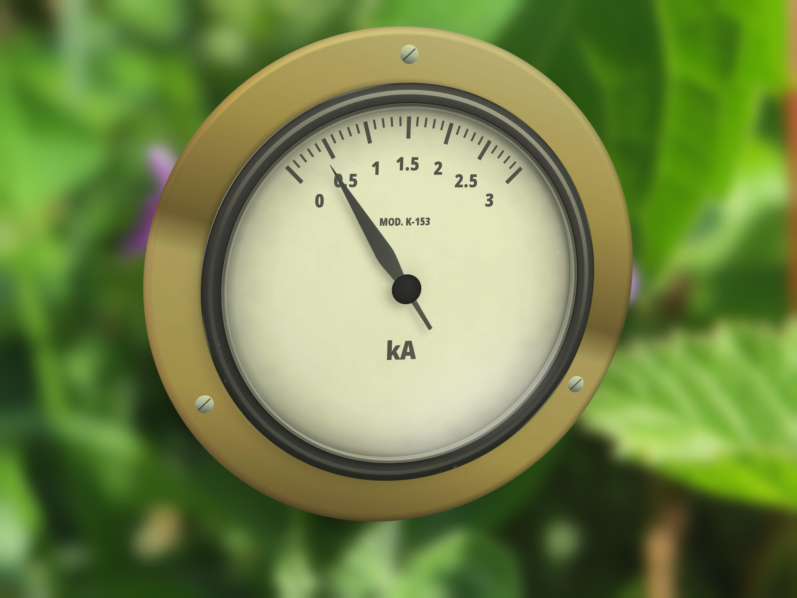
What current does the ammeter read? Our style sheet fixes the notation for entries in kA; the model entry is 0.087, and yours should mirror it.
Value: 0.4
